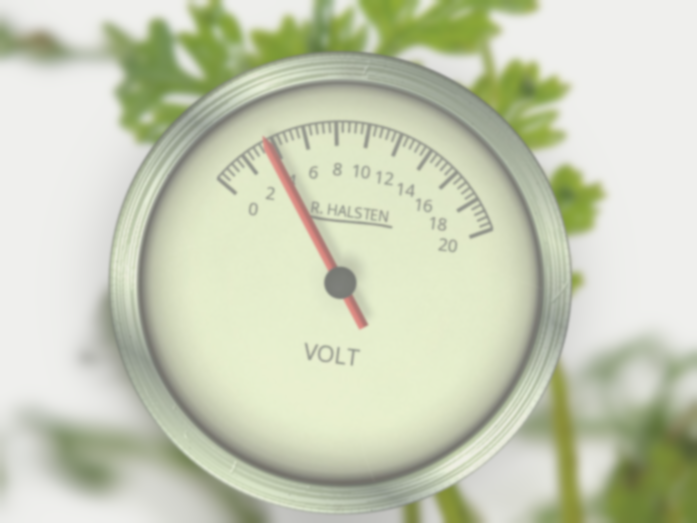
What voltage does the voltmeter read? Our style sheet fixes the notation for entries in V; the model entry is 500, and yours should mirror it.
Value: 3.6
